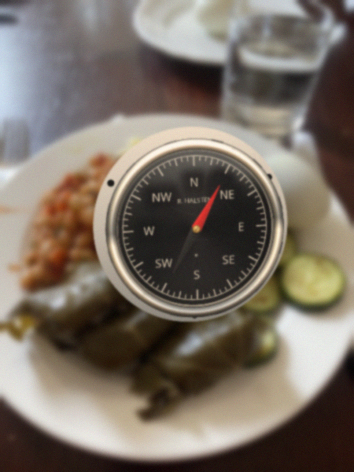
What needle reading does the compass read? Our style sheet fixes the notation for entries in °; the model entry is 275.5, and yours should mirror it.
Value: 30
